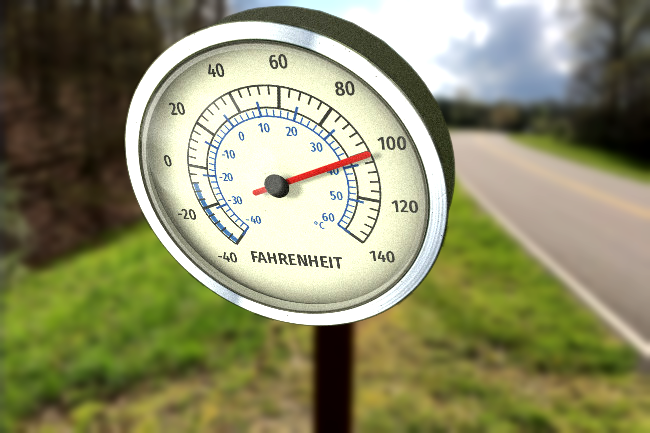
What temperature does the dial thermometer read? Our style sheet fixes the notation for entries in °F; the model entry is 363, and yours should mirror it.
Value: 100
